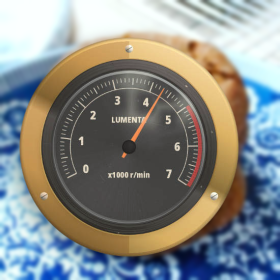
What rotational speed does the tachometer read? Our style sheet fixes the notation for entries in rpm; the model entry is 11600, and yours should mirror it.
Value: 4300
